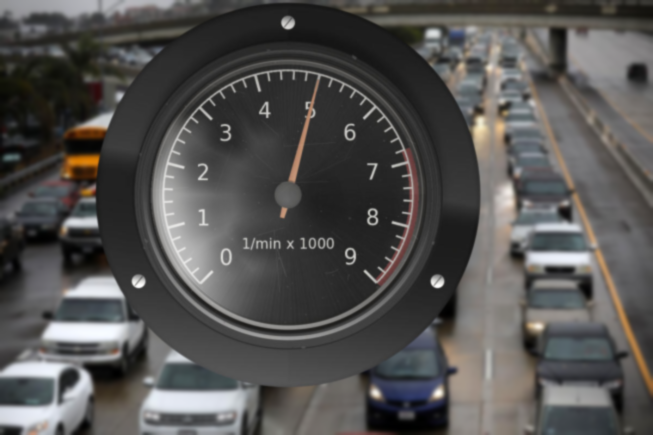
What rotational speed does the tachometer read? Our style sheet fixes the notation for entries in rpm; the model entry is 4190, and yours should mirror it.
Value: 5000
